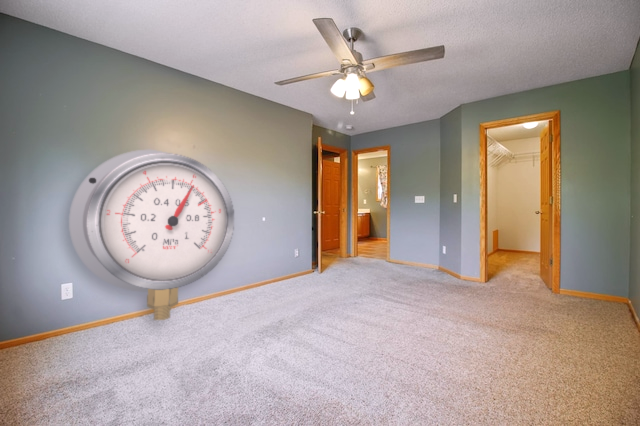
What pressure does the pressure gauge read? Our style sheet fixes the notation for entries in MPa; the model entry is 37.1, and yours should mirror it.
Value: 0.6
